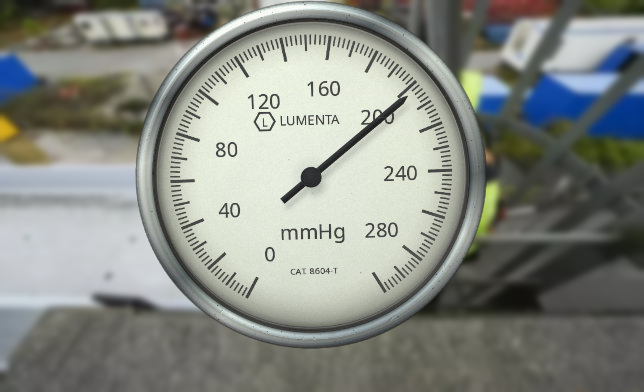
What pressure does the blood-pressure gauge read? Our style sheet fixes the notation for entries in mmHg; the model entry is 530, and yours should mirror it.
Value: 202
